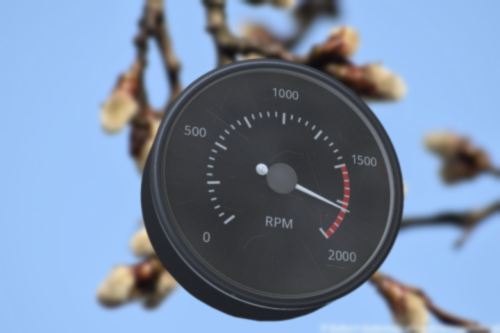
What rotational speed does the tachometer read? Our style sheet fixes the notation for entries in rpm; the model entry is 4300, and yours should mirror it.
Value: 1800
